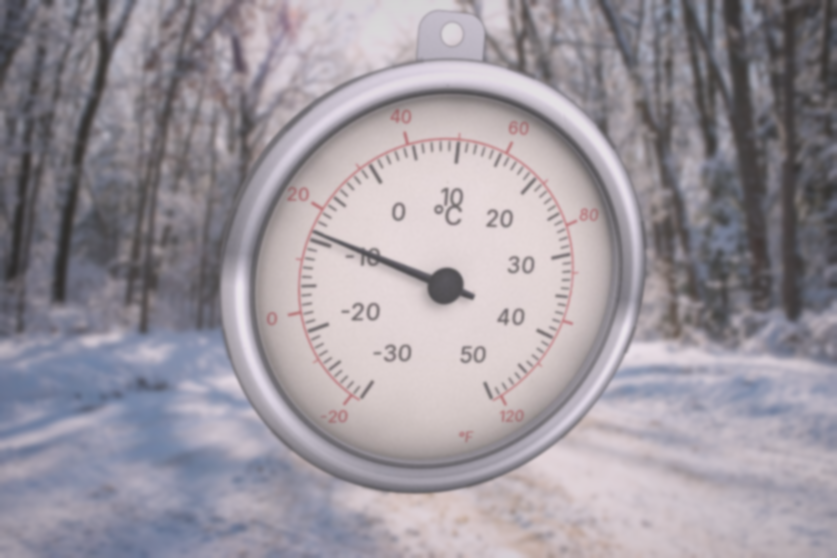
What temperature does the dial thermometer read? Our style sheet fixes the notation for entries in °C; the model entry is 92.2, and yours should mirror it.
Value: -9
